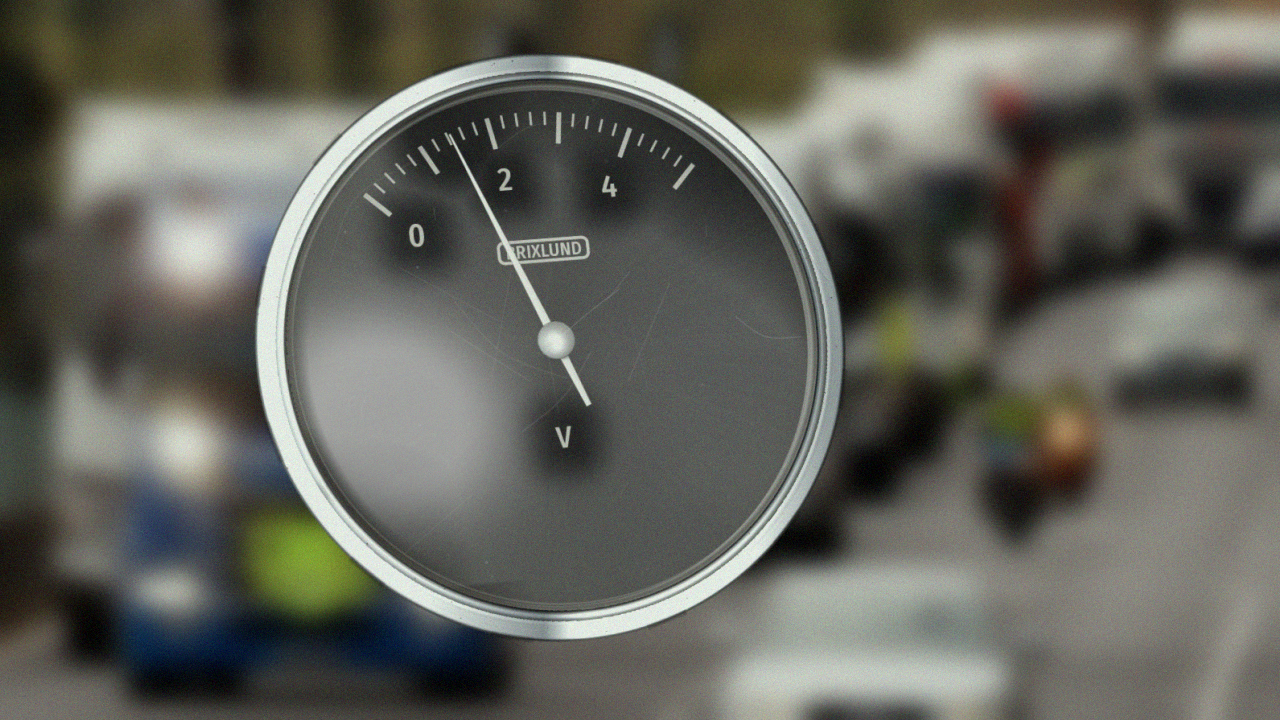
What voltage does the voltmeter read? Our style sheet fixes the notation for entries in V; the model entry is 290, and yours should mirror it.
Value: 1.4
